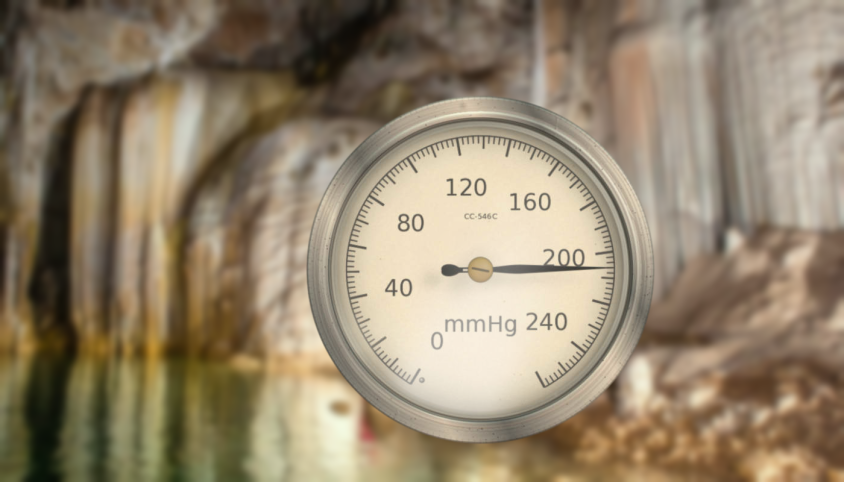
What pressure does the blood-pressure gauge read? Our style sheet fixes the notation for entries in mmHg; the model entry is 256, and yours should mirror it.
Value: 206
